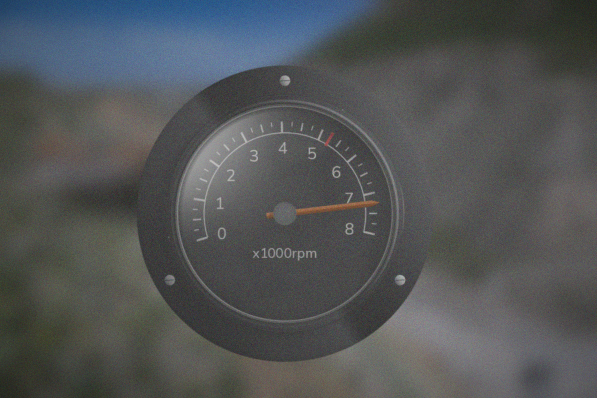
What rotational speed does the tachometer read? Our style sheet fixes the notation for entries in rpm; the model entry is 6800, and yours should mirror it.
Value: 7250
